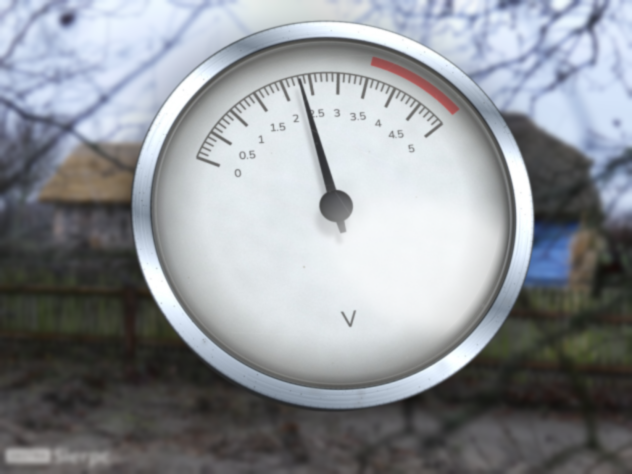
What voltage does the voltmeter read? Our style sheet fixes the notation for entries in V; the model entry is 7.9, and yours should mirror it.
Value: 2.3
